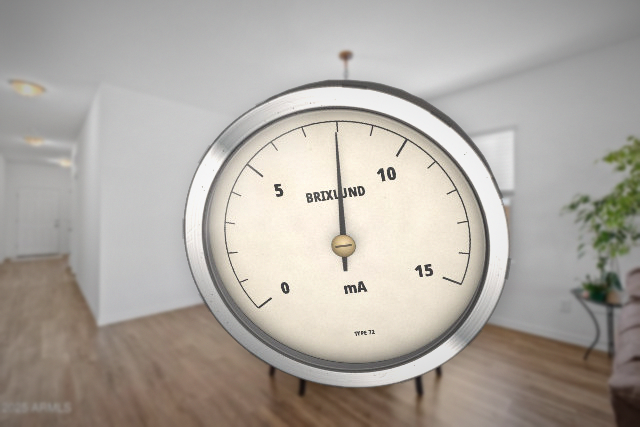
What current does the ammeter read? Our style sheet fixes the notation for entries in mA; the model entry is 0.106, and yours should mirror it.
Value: 8
